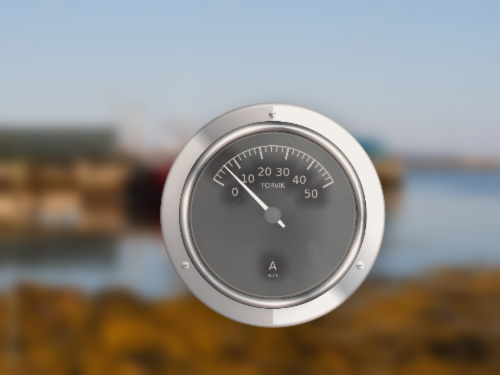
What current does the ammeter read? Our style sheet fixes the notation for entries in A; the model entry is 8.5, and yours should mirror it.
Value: 6
